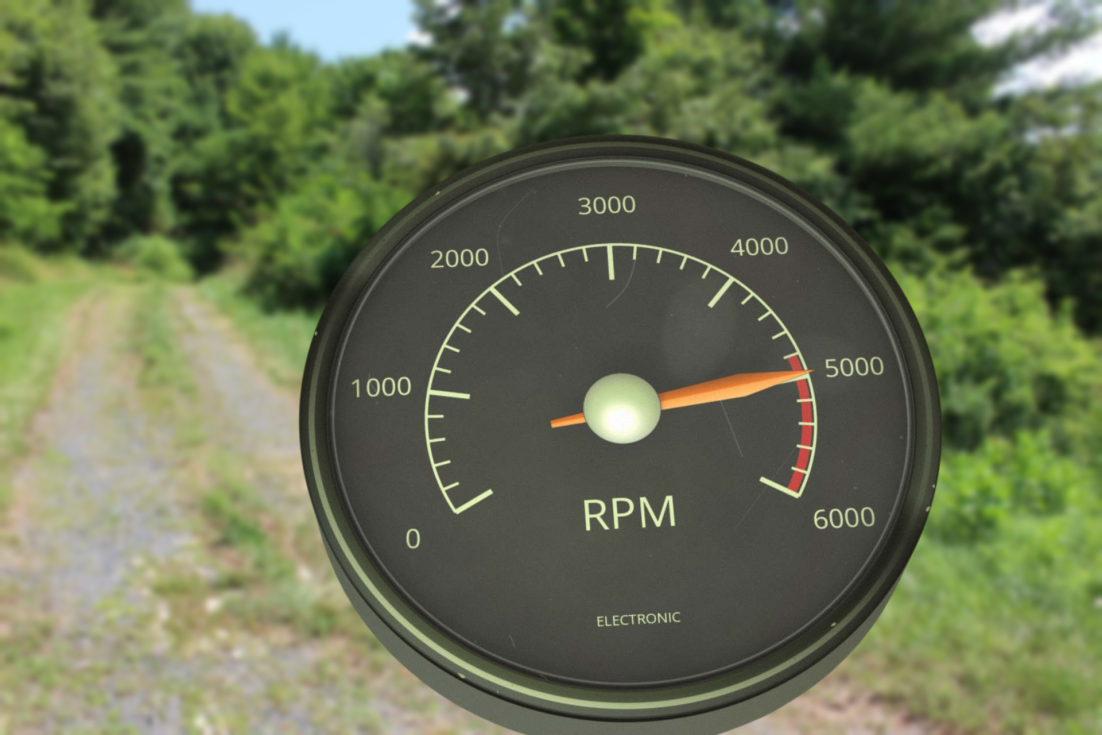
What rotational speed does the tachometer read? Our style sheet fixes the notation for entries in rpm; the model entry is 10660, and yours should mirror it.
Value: 5000
